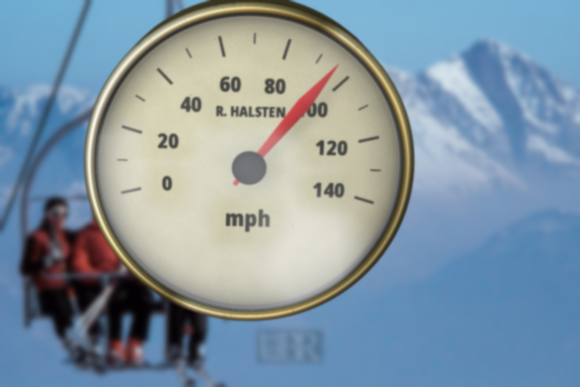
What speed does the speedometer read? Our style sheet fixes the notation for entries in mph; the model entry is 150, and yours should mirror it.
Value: 95
